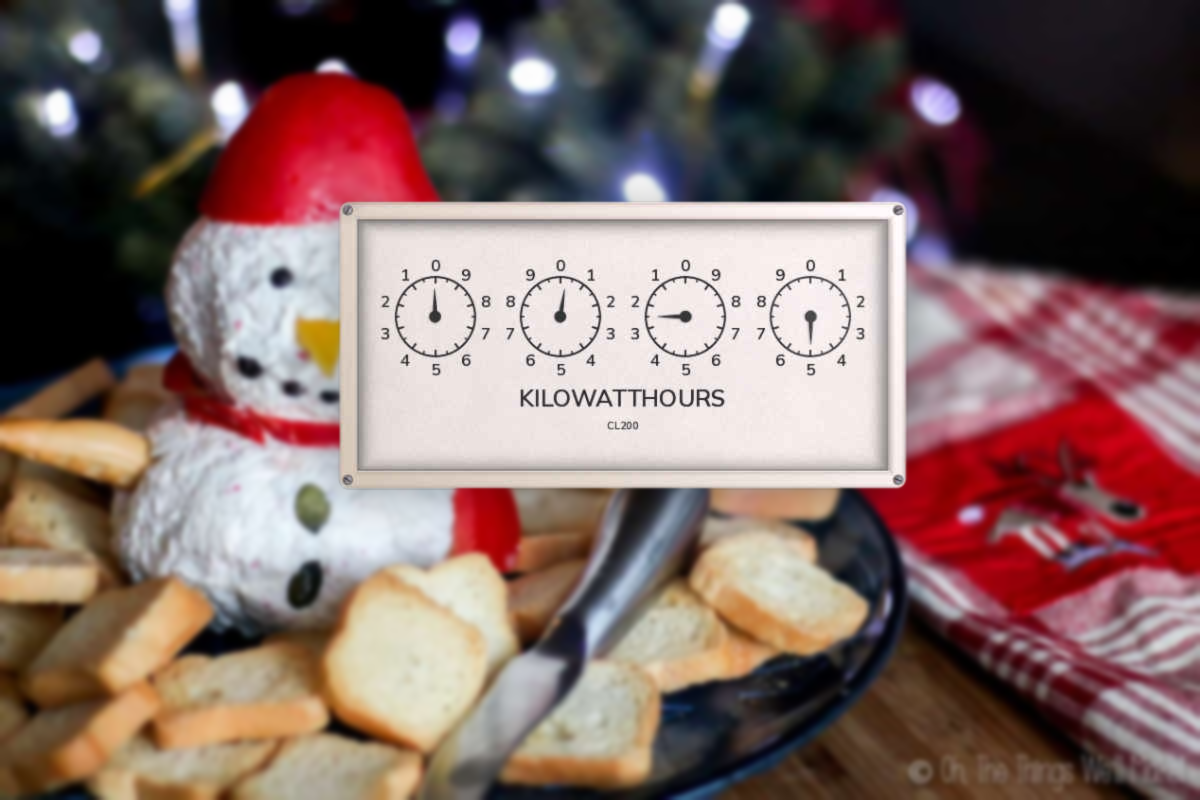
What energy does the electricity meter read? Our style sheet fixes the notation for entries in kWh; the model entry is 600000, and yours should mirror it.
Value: 25
